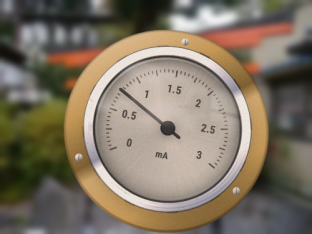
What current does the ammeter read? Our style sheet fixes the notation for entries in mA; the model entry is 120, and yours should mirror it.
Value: 0.75
